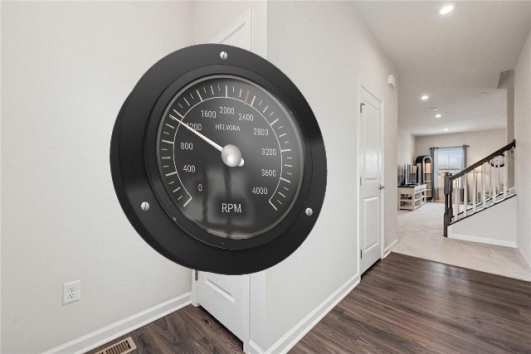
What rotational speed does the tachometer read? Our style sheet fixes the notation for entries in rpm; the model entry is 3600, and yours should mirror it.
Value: 1100
